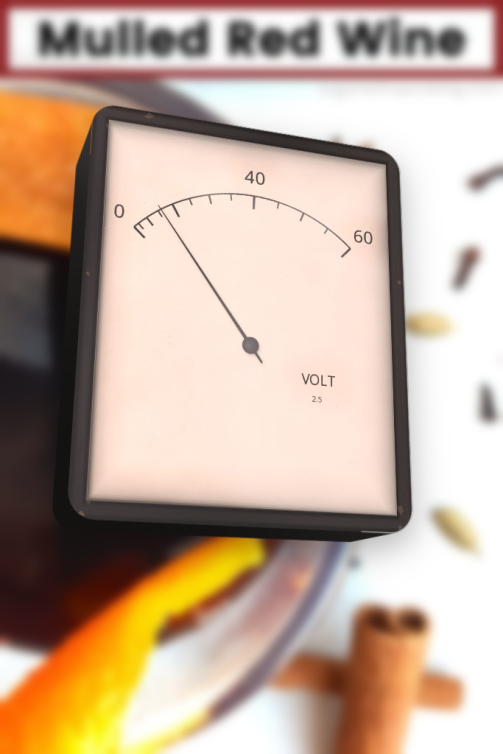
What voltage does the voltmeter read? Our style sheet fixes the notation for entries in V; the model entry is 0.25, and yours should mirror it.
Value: 15
